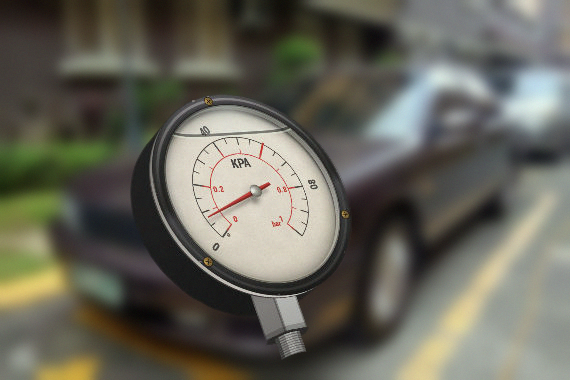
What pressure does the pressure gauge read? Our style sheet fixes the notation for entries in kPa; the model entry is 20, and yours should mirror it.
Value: 7.5
